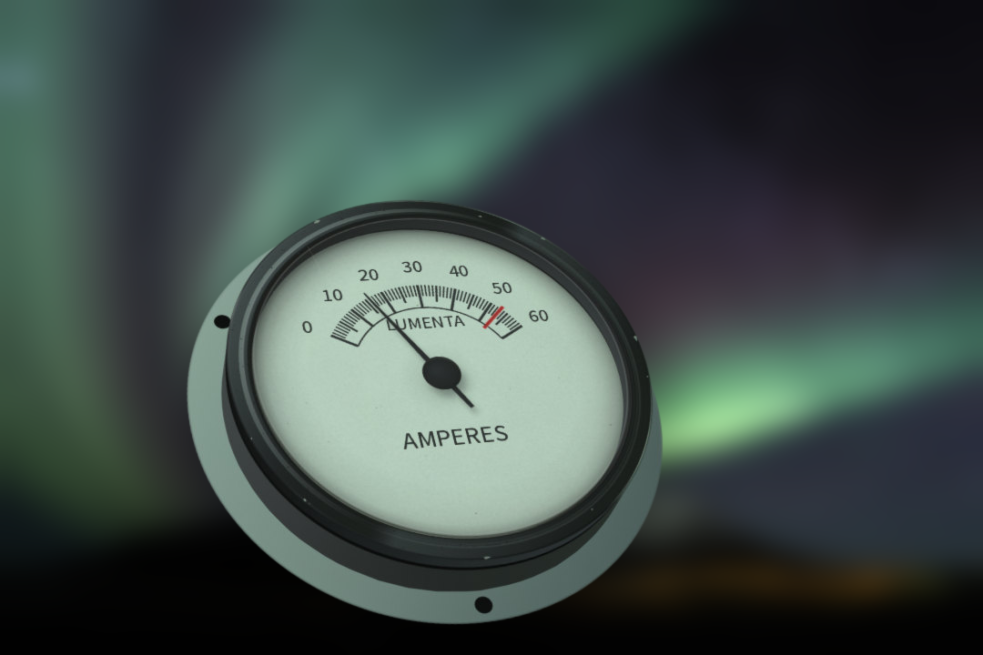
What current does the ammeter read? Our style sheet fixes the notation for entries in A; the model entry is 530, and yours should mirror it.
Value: 15
